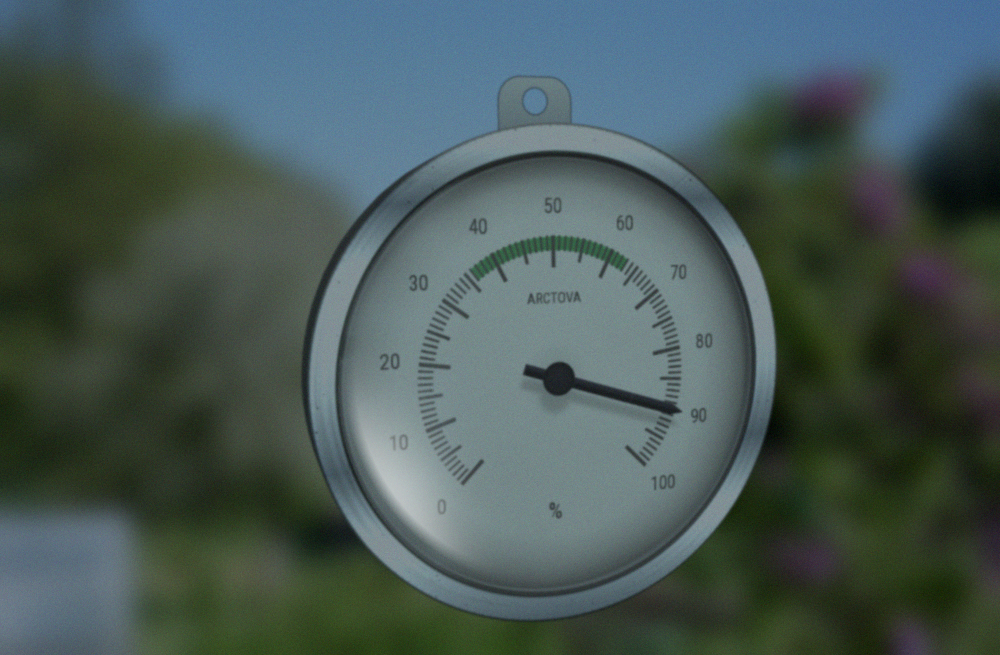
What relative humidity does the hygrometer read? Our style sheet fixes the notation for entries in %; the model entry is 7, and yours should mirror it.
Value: 90
